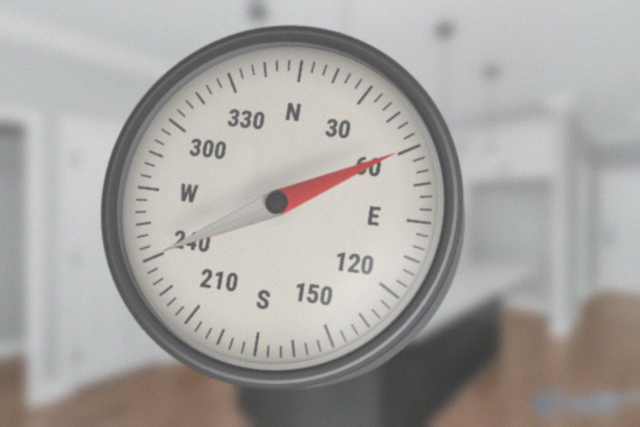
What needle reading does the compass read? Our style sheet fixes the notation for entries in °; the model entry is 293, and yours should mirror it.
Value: 60
